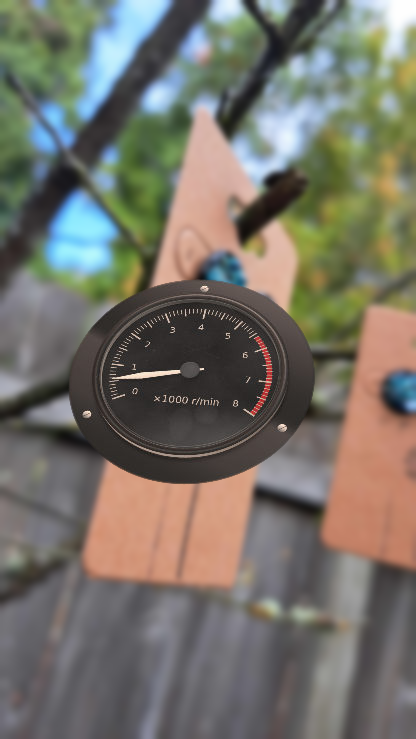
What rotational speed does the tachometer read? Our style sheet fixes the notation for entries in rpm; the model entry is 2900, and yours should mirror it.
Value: 500
